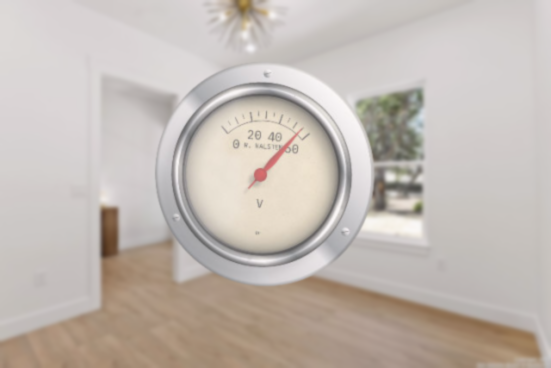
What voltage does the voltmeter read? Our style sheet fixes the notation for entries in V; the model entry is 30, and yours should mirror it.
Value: 55
